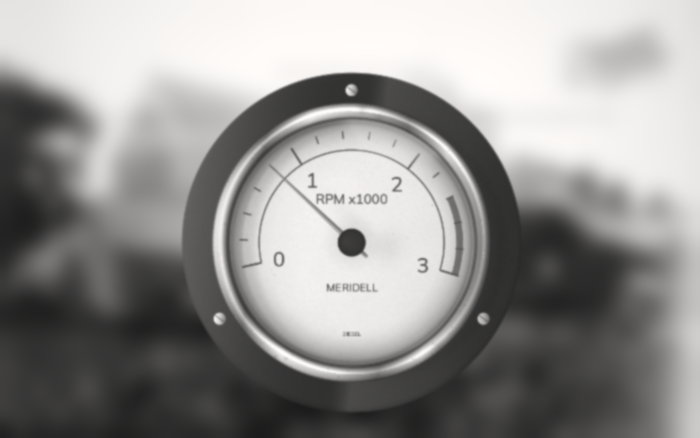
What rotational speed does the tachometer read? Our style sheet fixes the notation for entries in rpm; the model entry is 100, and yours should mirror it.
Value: 800
